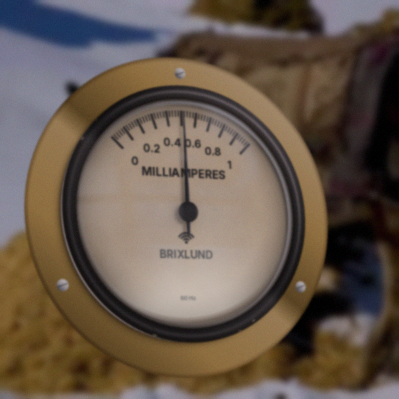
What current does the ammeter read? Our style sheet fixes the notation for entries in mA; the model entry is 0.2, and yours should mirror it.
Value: 0.5
